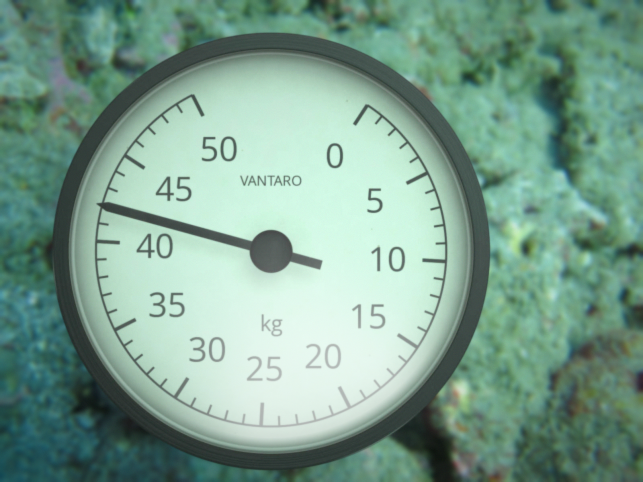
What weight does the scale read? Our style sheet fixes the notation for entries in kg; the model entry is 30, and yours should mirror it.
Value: 42
